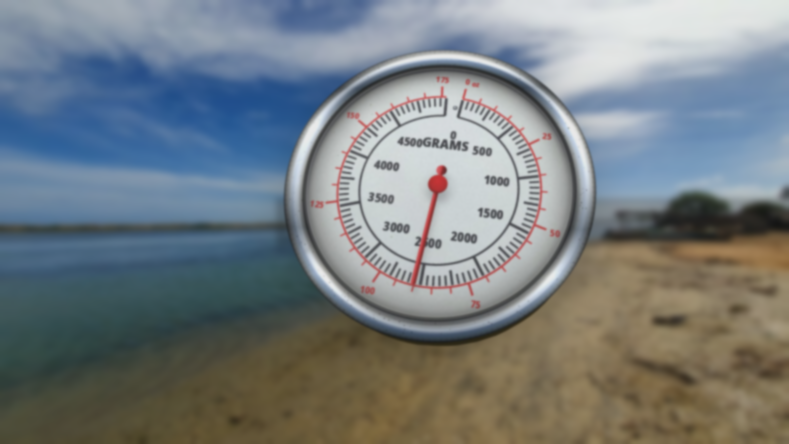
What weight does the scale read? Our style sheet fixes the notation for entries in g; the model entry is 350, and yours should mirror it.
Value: 2550
